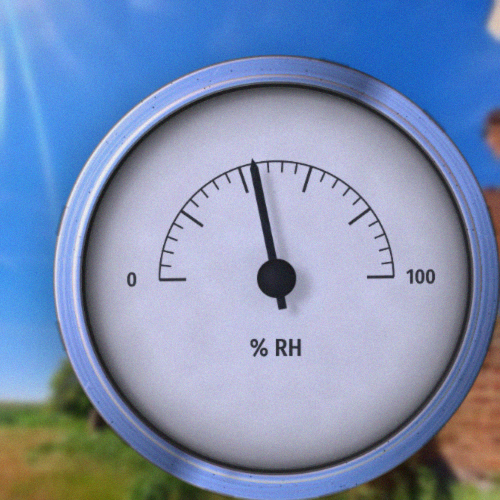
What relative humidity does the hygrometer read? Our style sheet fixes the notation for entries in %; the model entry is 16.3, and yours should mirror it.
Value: 44
